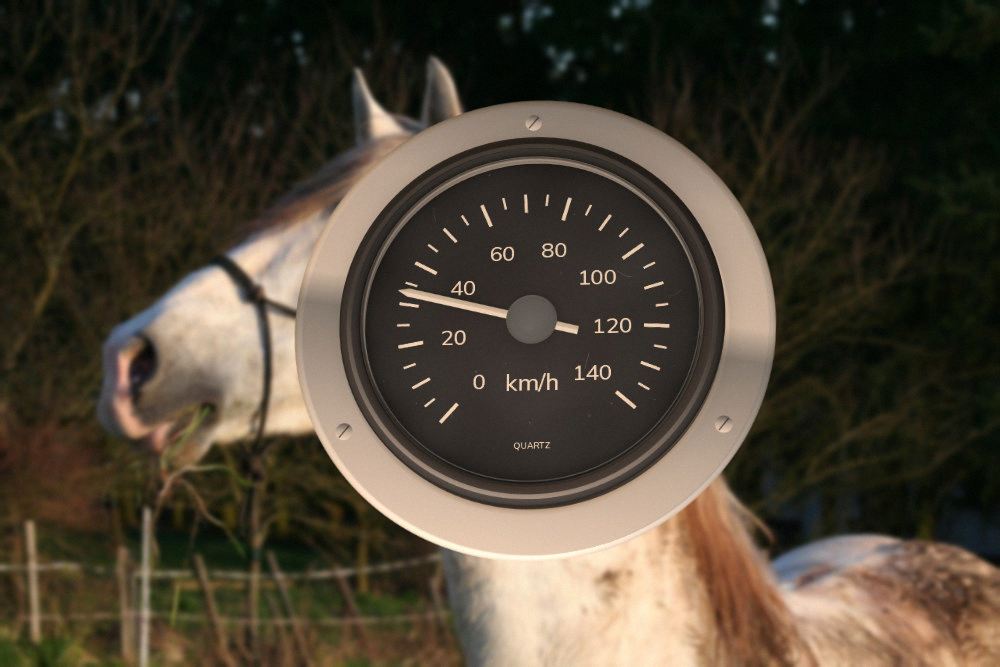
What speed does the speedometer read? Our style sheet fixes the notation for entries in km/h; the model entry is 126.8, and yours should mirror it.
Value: 32.5
